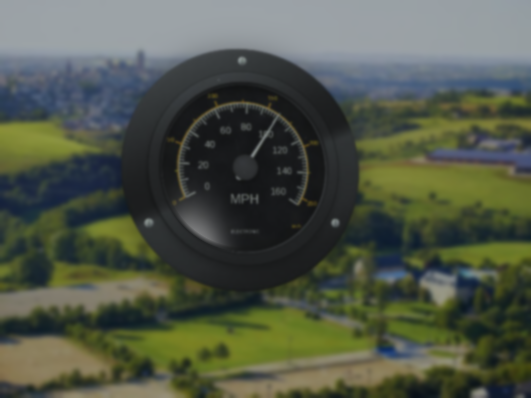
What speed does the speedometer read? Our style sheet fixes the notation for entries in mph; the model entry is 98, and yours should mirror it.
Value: 100
